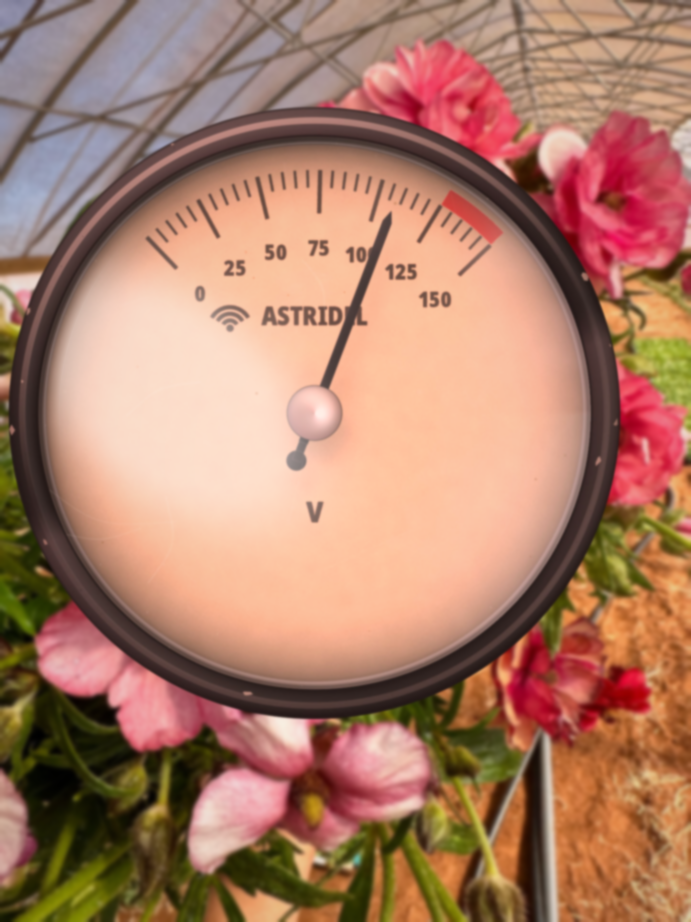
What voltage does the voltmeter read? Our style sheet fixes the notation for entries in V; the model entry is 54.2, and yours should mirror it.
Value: 107.5
